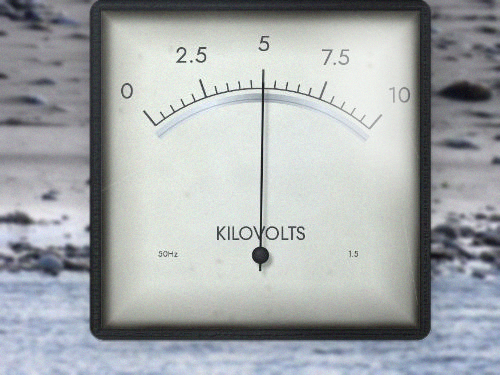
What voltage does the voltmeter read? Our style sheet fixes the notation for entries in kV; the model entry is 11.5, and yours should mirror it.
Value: 5
